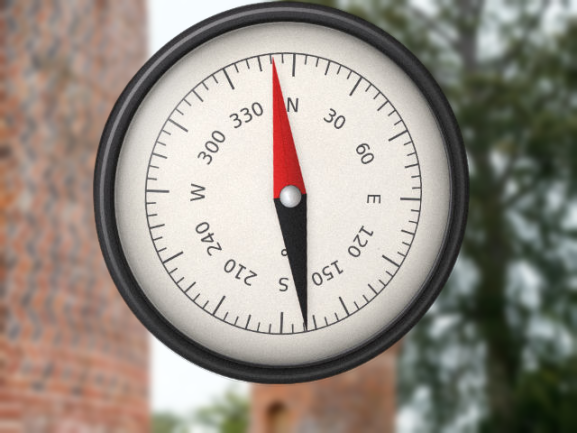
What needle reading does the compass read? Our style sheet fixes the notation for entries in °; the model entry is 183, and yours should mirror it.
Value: 350
